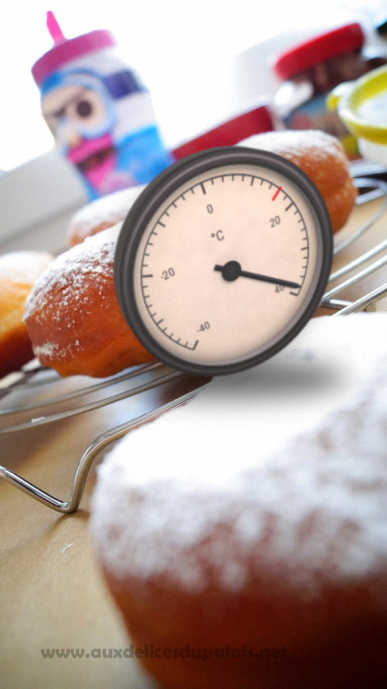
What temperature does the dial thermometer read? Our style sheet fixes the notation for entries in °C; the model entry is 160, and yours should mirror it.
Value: 38
